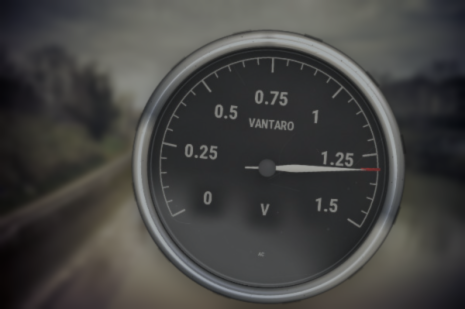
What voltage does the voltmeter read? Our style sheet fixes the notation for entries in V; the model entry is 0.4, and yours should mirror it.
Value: 1.3
